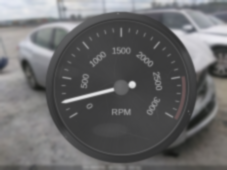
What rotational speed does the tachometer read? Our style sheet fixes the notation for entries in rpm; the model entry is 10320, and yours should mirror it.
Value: 200
